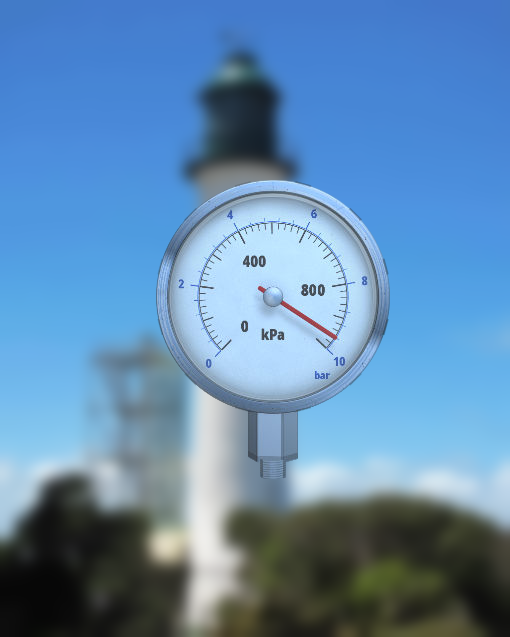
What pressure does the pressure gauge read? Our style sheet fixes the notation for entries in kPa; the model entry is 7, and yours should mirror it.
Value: 960
